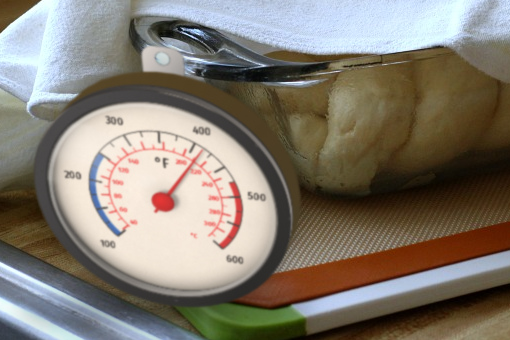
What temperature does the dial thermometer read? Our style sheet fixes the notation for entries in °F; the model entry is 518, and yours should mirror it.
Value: 412.5
